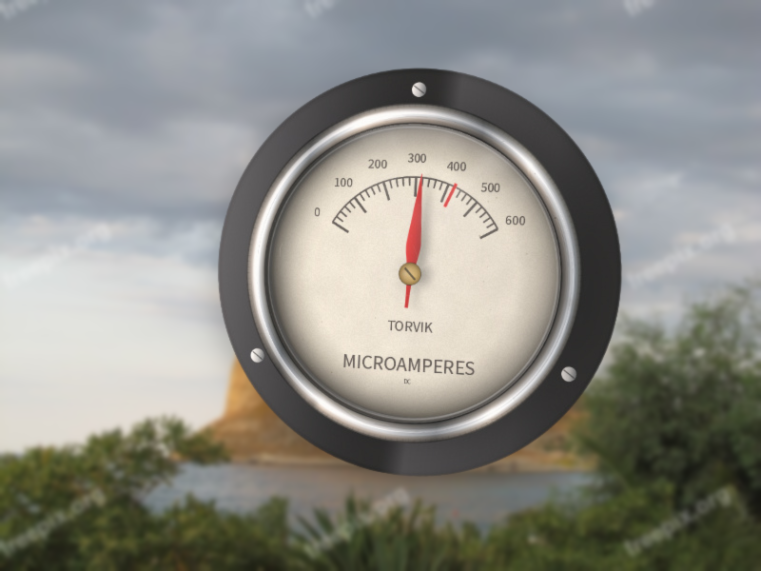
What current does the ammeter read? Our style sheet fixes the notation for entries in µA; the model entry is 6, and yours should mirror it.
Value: 320
